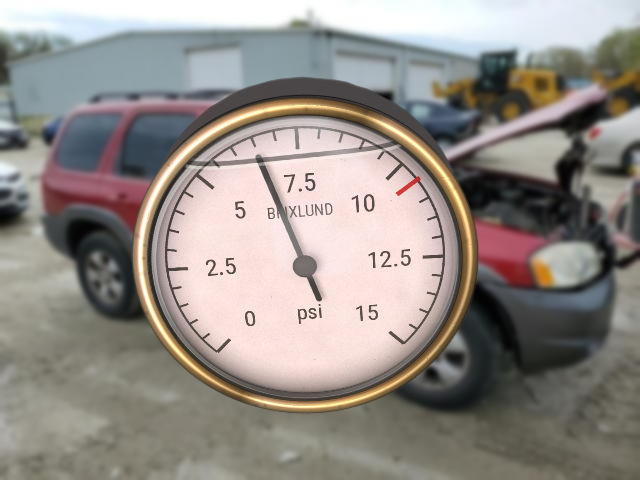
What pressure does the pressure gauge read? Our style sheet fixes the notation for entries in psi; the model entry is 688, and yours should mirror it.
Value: 6.5
